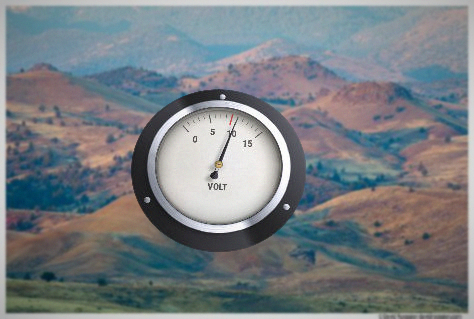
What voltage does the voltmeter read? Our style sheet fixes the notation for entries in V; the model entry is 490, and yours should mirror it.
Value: 10
